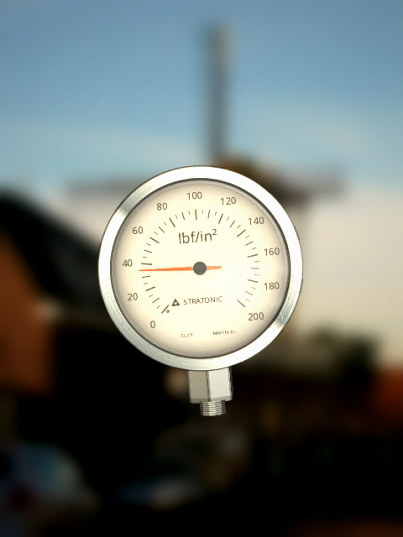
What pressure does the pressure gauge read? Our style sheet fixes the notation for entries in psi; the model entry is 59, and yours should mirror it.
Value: 35
